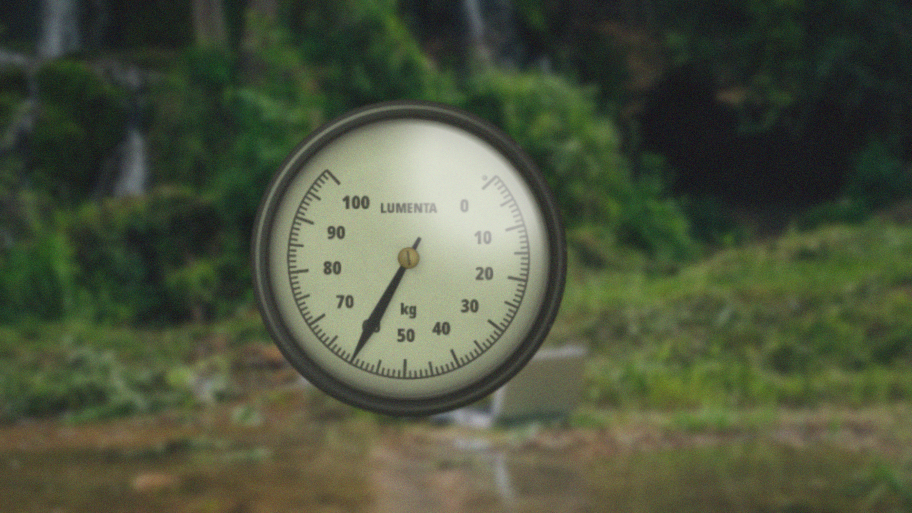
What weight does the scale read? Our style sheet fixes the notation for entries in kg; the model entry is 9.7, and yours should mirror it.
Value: 60
